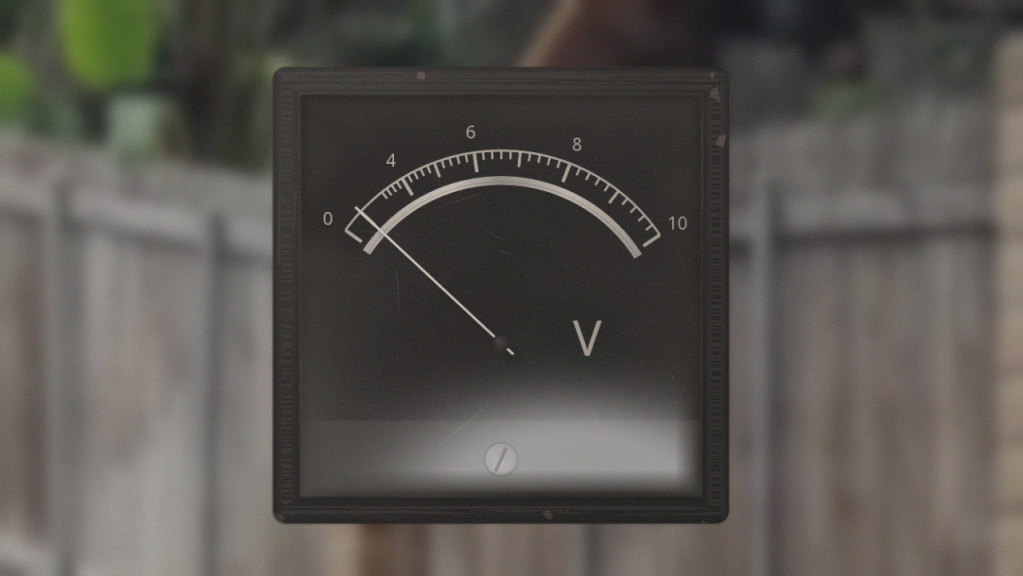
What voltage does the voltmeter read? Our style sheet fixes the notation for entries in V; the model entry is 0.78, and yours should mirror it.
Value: 2
